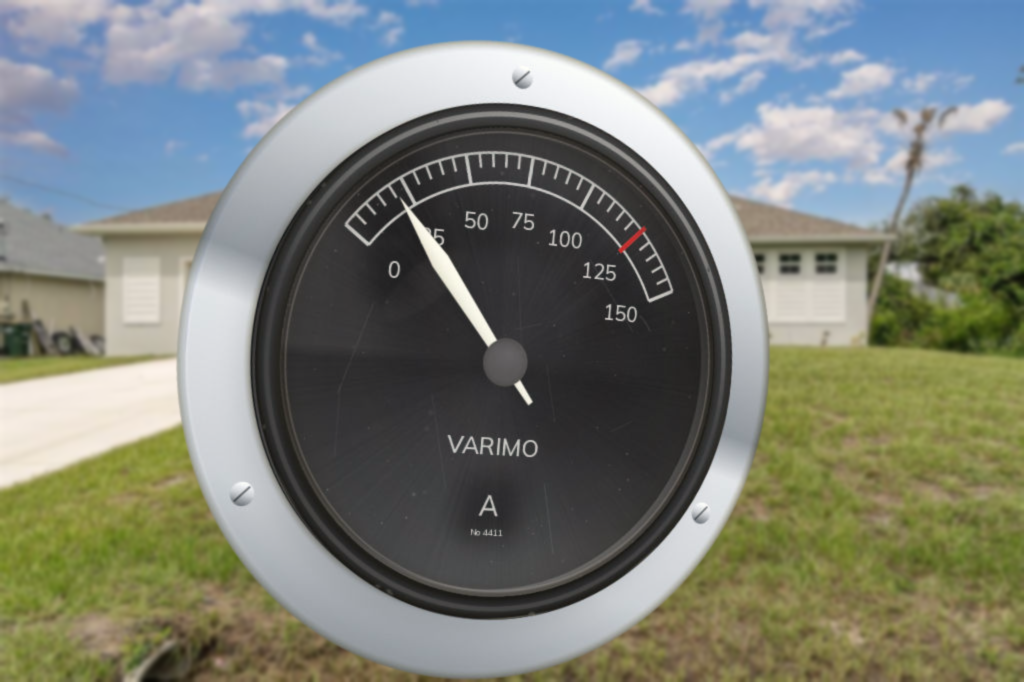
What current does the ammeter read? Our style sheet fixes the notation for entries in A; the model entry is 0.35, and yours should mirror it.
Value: 20
